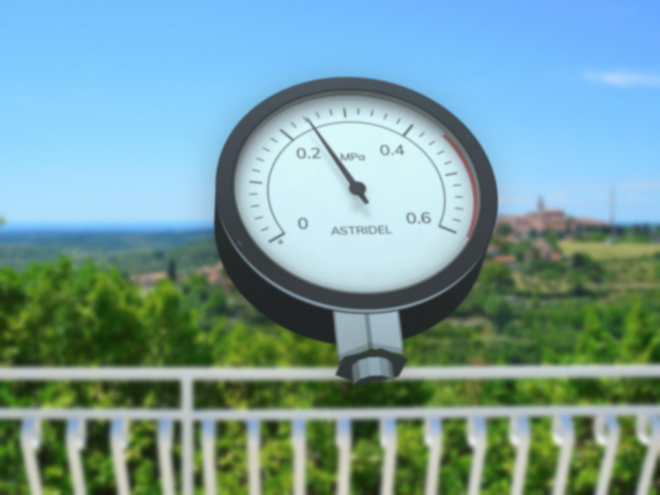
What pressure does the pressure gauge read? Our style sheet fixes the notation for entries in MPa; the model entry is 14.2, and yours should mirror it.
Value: 0.24
